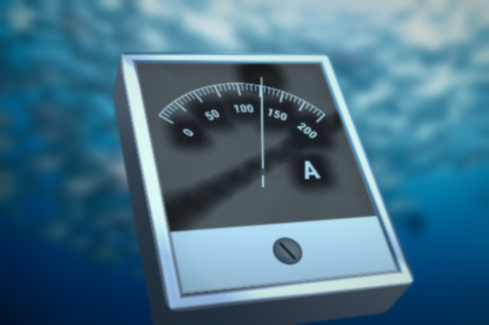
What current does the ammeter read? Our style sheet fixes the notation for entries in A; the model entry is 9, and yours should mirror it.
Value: 125
